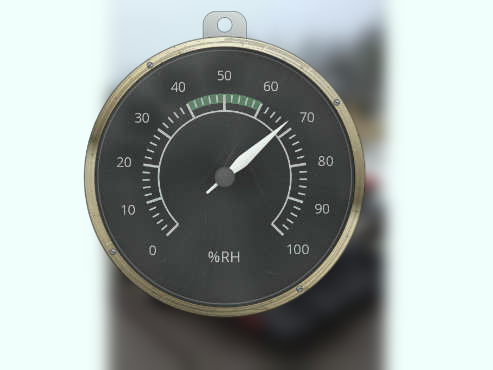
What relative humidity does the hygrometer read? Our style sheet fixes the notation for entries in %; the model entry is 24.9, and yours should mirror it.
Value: 68
